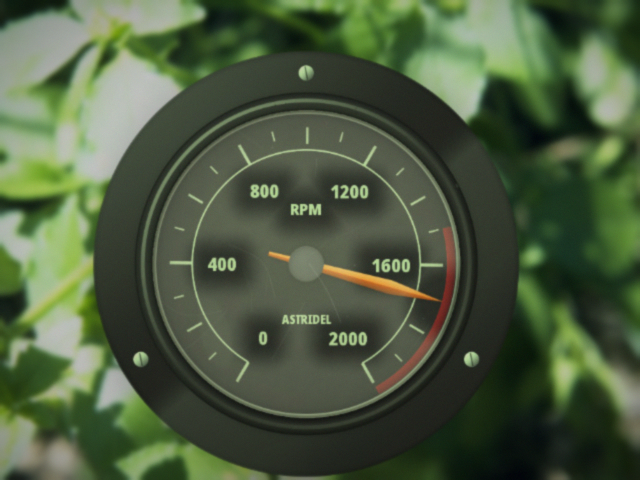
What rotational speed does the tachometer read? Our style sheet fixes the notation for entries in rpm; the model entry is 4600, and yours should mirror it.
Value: 1700
